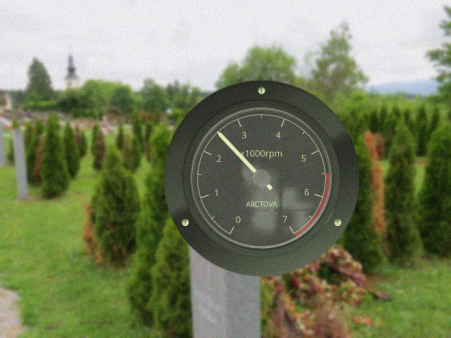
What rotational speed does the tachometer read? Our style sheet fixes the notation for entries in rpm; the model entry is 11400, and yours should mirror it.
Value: 2500
